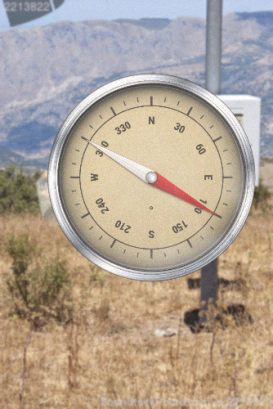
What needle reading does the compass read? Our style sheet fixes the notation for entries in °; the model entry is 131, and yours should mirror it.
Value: 120
